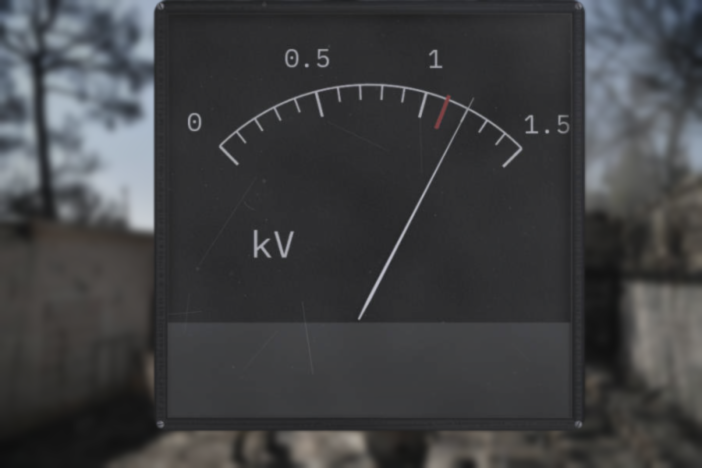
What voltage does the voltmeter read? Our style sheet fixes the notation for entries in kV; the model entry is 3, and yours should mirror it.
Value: 1.2
